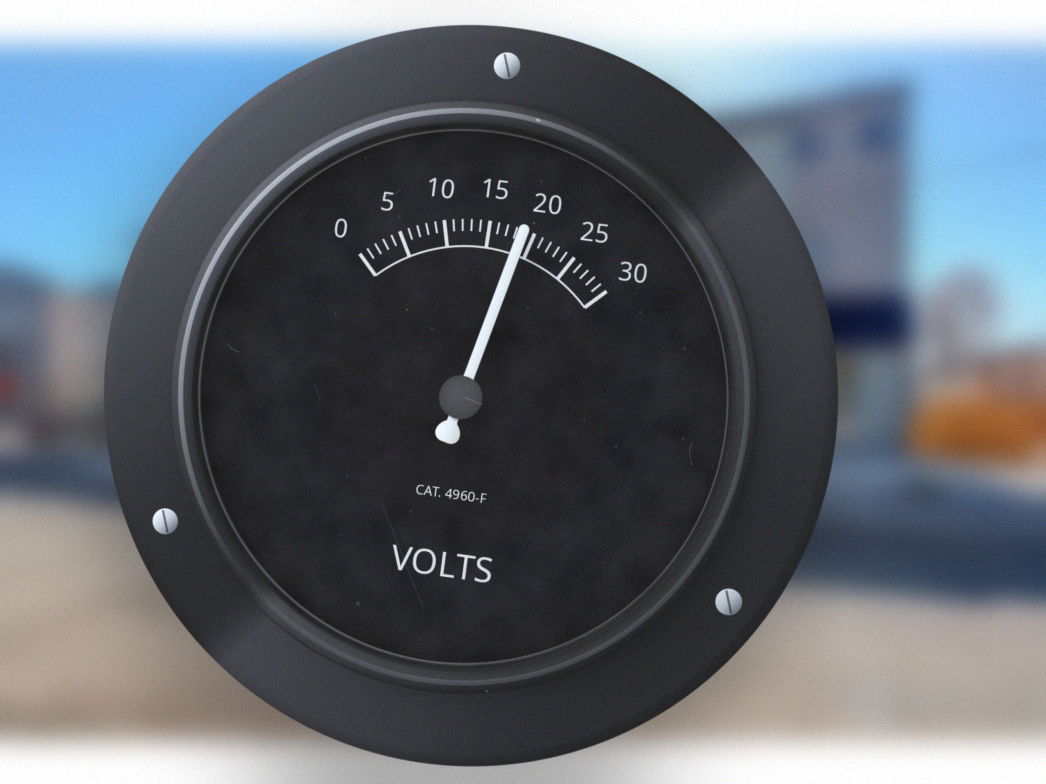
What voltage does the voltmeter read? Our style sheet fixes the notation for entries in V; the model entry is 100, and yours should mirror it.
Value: 19
